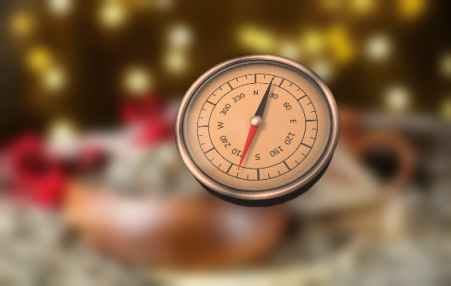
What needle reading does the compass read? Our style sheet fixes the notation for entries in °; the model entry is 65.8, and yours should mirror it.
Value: 200
